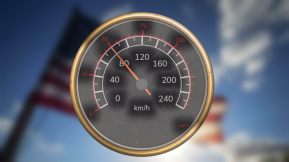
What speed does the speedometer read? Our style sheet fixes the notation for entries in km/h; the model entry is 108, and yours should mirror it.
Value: 80
